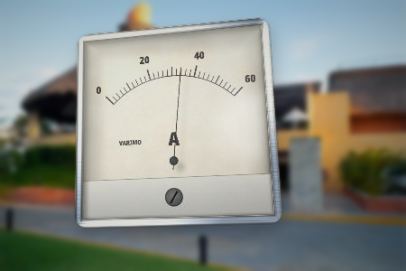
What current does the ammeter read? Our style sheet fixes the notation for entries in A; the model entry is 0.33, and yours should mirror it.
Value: 34
